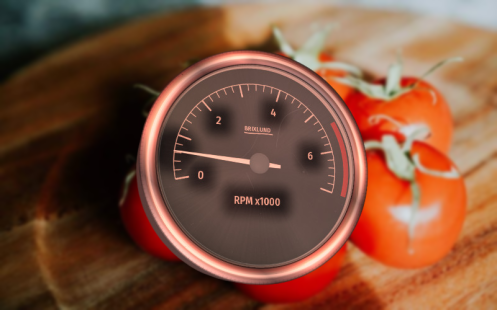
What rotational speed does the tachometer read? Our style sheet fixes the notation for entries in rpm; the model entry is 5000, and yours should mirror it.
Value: 600
